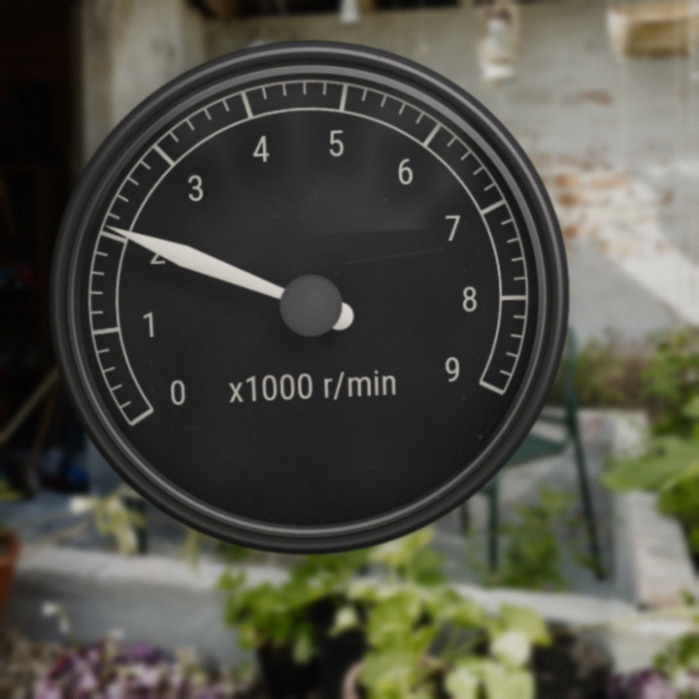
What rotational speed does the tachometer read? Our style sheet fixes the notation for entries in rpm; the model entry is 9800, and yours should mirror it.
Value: 2100
